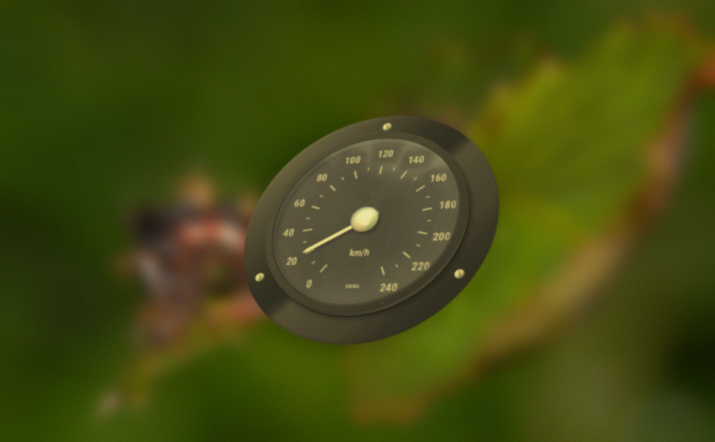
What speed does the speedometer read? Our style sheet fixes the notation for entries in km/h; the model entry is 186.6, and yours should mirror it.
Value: 20
